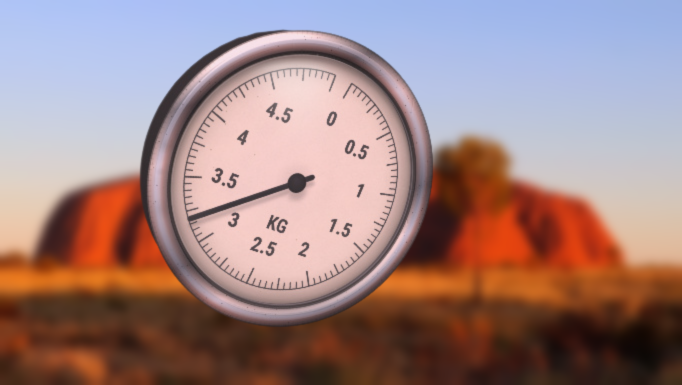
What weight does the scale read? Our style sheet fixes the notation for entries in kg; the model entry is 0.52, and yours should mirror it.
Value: 3.2
